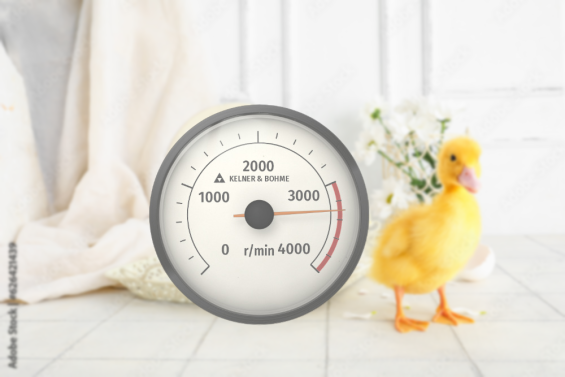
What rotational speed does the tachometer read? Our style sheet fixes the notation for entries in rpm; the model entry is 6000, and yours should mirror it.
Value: 3300
